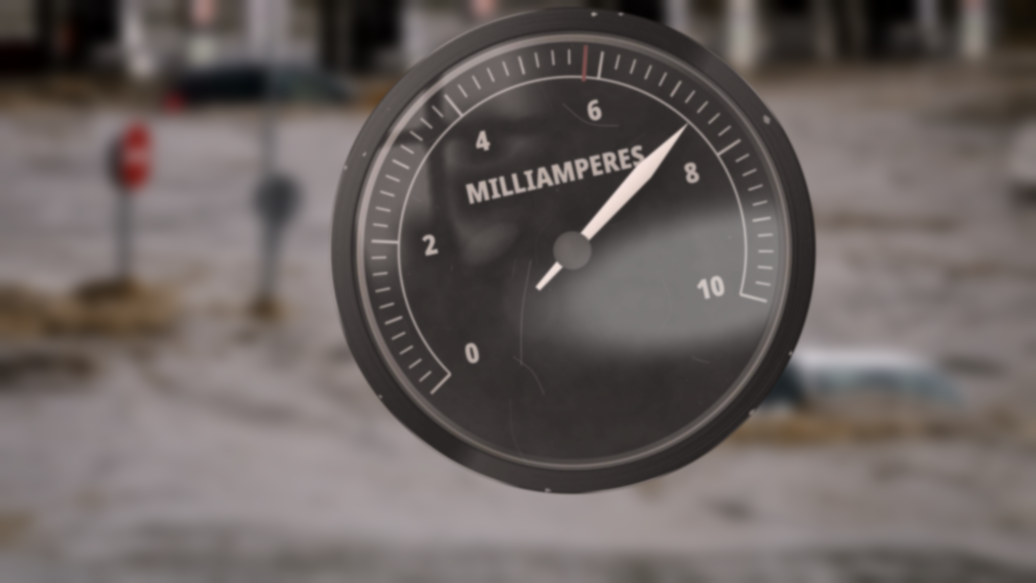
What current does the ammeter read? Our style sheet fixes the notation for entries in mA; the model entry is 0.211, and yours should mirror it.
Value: 7.4
